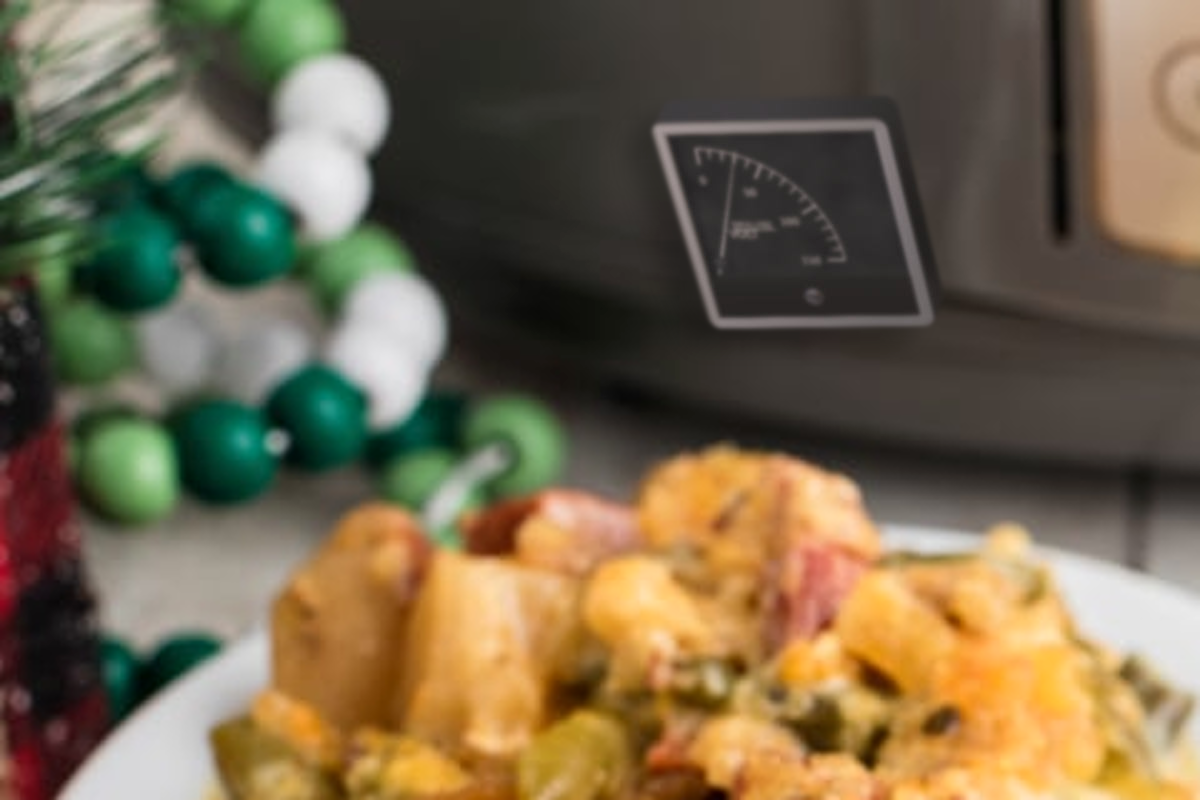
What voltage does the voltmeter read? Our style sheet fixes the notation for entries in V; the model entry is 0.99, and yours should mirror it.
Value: 30
